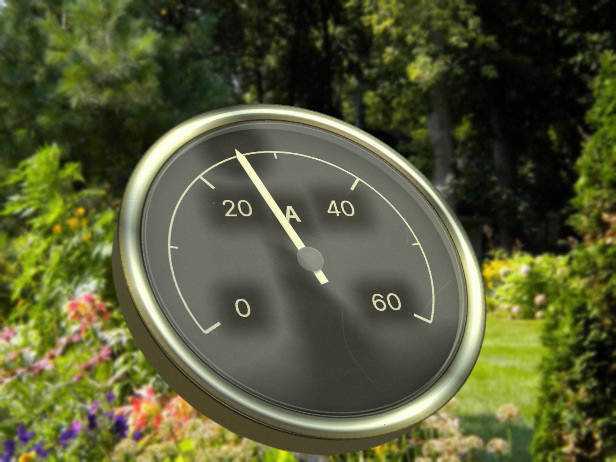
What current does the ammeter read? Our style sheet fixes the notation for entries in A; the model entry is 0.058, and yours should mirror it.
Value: 25
